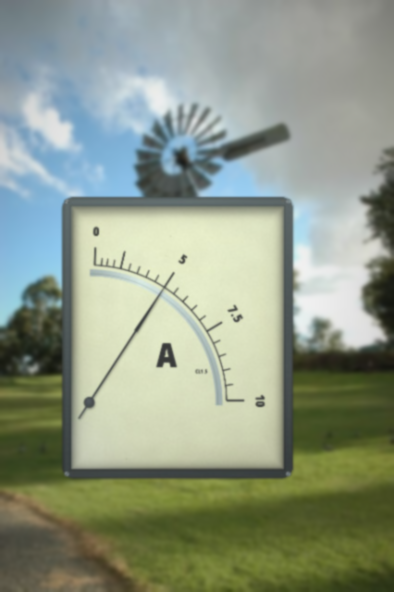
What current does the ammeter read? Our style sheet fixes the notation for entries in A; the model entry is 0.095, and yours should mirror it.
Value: 5
